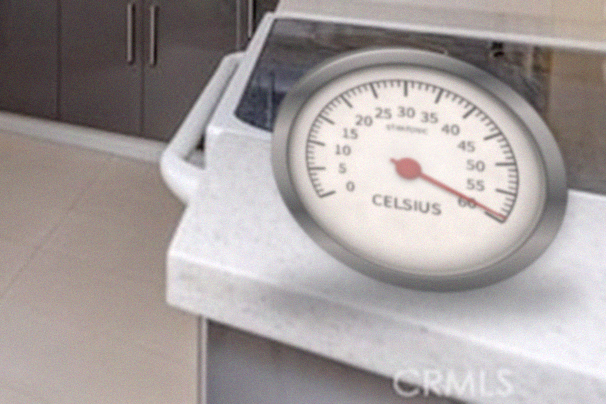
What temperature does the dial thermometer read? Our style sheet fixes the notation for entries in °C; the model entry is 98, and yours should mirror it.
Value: 59
